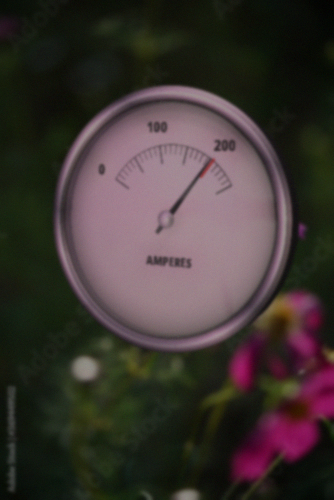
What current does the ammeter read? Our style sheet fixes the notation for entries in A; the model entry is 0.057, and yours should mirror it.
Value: 200
